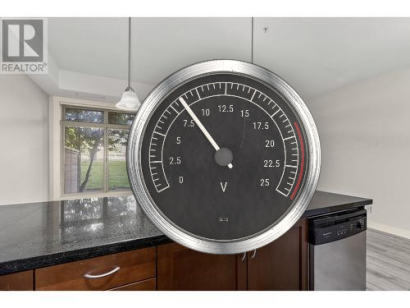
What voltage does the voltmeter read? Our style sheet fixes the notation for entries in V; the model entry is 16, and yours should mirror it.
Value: 8.5
